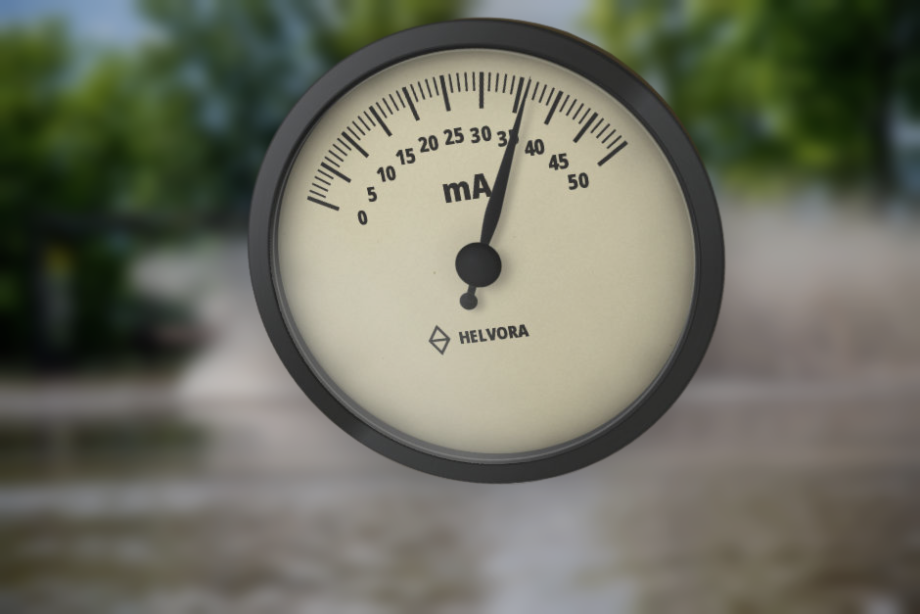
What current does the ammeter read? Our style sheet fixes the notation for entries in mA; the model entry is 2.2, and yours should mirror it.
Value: 36
